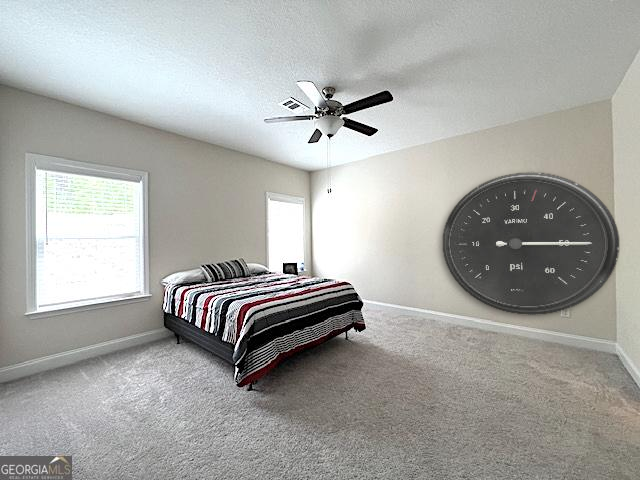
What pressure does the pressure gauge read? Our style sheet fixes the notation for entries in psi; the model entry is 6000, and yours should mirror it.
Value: 50
